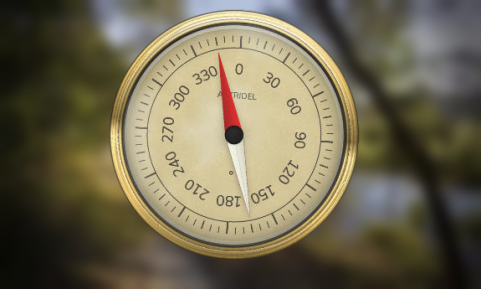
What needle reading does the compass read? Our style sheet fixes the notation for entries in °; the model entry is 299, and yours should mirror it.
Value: 345
